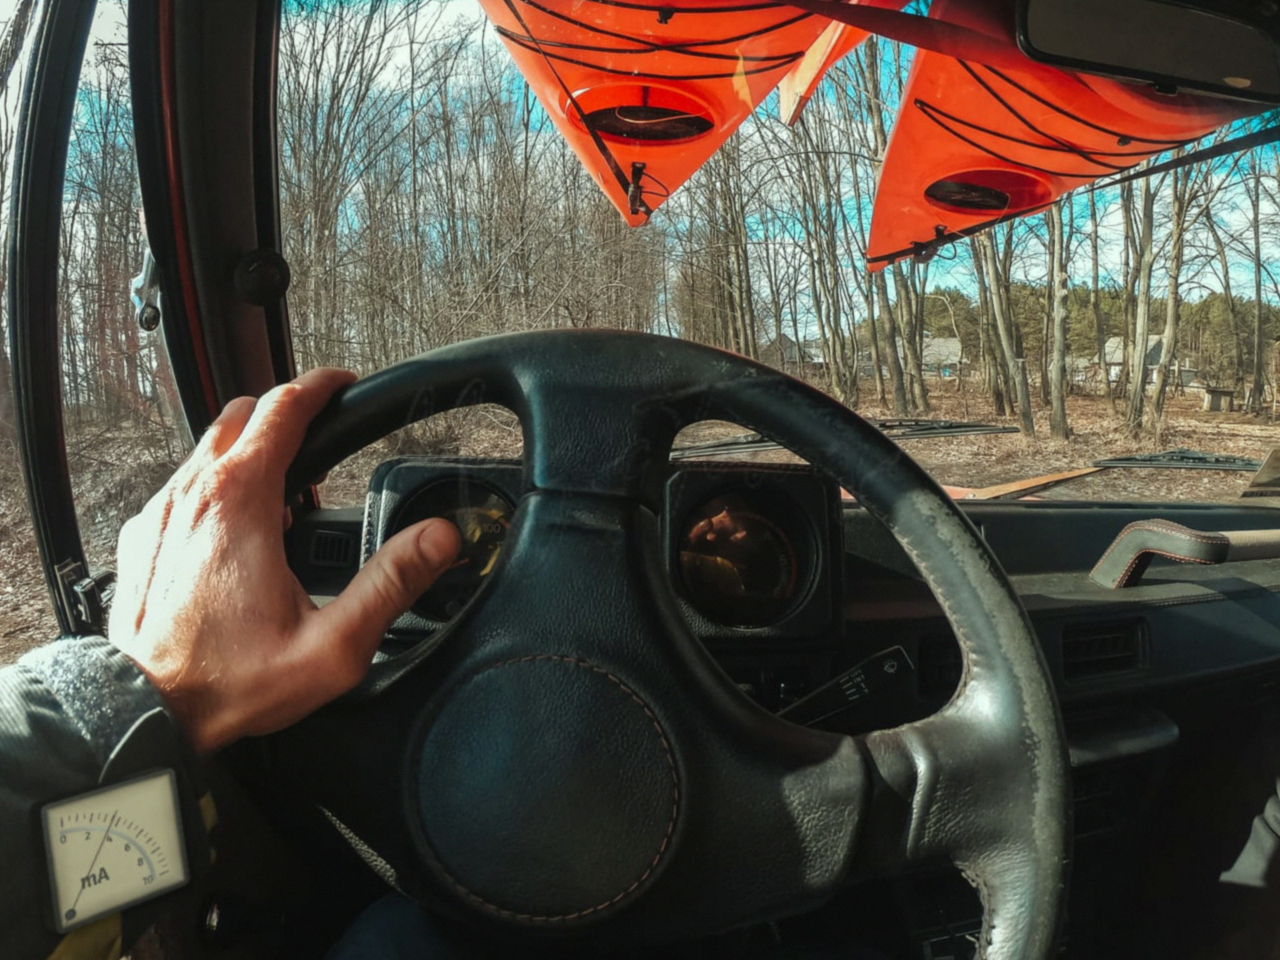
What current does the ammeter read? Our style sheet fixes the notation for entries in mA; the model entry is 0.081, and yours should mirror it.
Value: 3.5
